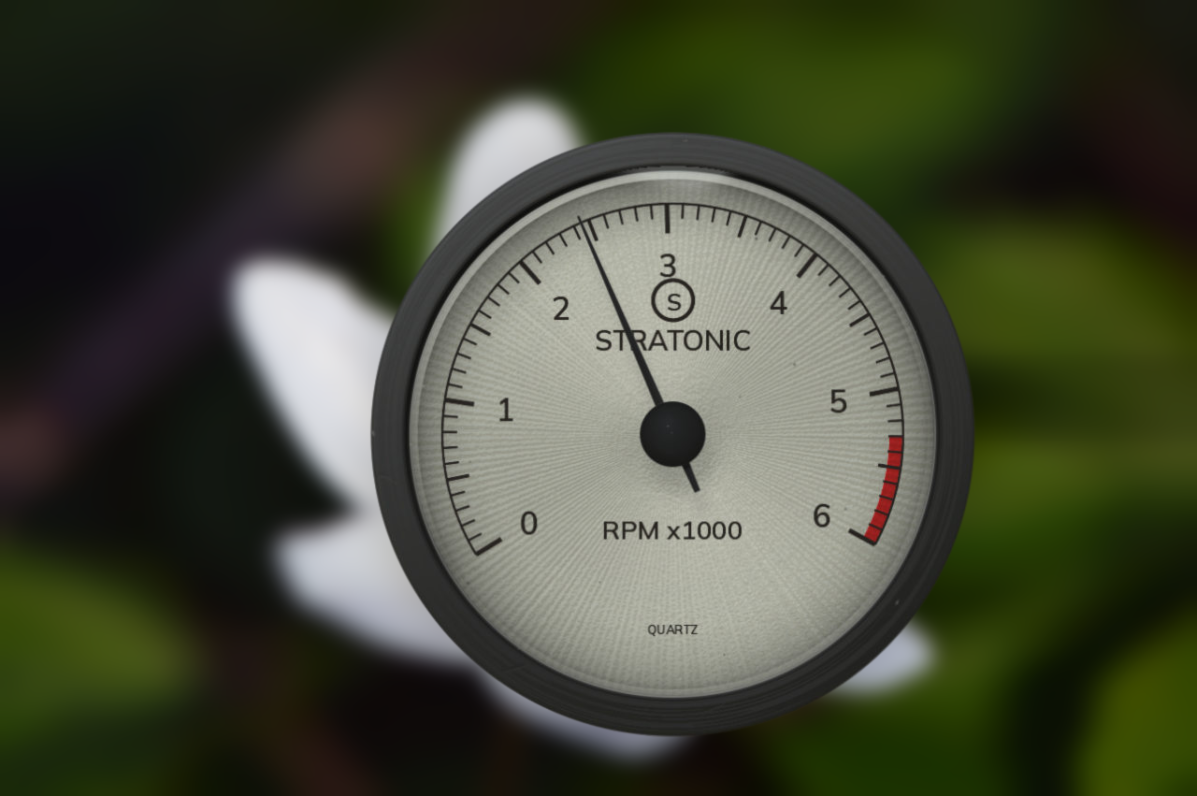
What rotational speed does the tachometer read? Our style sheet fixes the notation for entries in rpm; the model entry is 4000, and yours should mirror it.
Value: 2450
